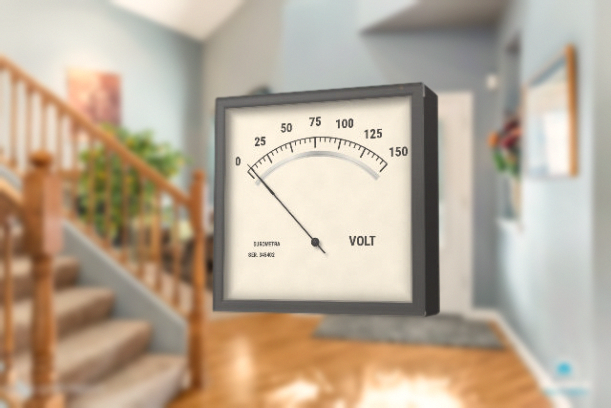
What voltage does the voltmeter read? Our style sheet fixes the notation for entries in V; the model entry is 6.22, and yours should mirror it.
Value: 5
